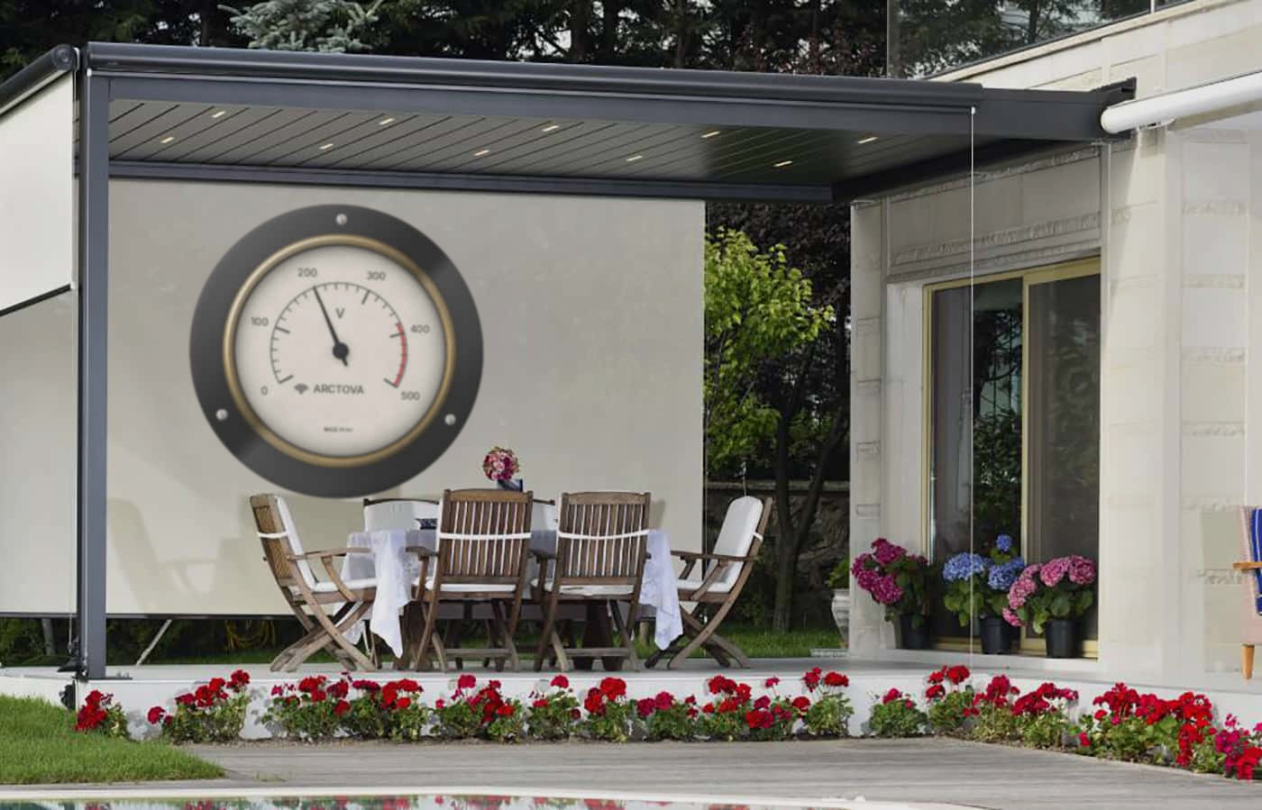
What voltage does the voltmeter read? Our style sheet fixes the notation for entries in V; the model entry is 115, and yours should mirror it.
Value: 200
